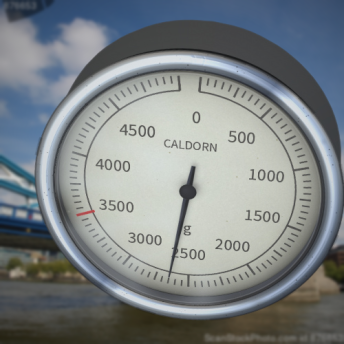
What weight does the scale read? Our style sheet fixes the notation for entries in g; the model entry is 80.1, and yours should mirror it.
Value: 2650
